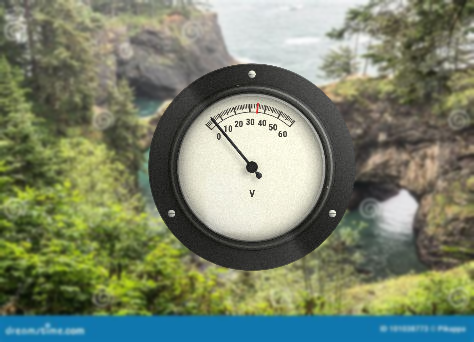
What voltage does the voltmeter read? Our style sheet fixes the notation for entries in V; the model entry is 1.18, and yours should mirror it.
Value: 5
